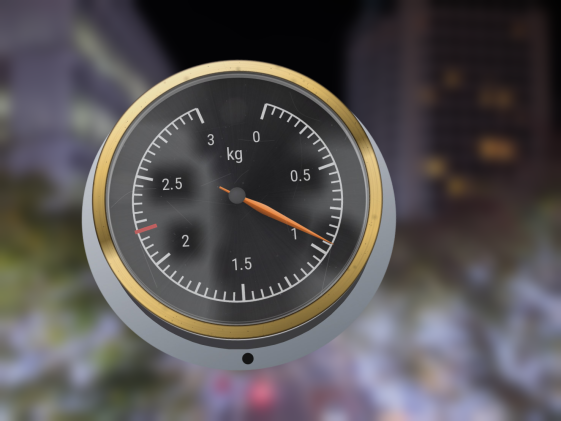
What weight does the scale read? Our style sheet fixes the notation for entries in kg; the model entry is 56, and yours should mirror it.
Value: 0.95
